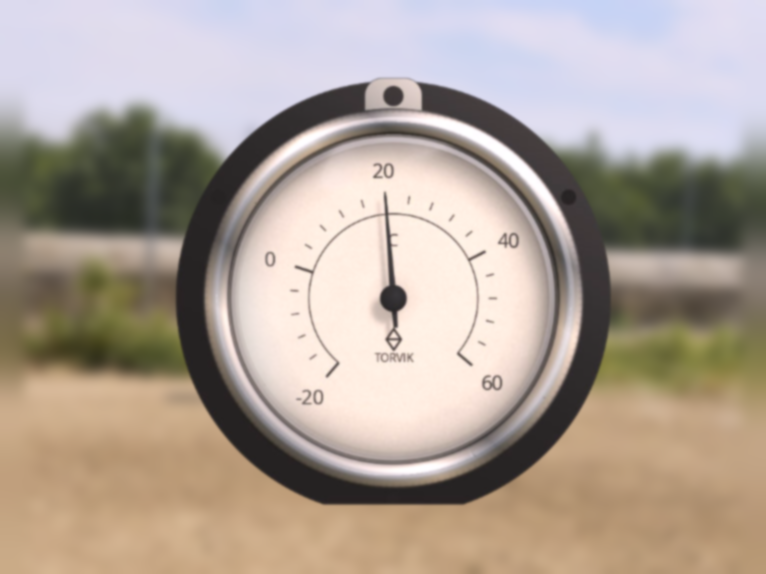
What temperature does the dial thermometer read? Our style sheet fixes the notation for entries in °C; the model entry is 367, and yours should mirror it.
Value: 20
